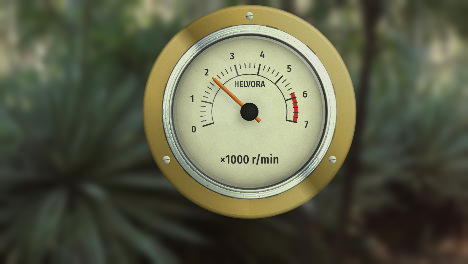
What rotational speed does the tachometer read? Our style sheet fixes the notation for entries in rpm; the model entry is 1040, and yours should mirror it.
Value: 2000
